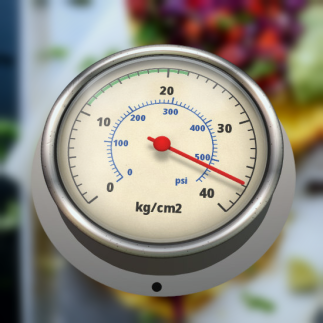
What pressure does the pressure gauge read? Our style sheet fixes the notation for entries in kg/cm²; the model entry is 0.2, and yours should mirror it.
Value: 37
